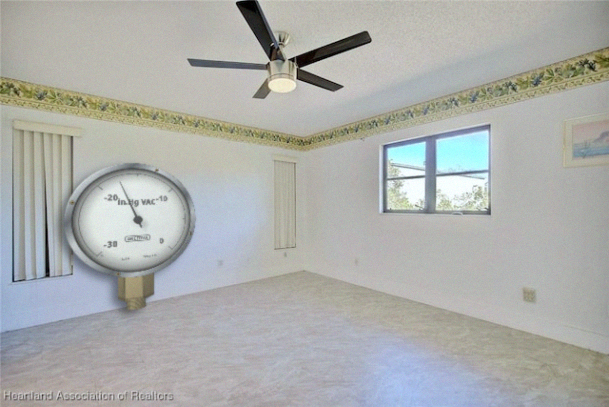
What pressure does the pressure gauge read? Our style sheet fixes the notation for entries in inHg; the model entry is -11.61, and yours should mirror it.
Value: -17.5
